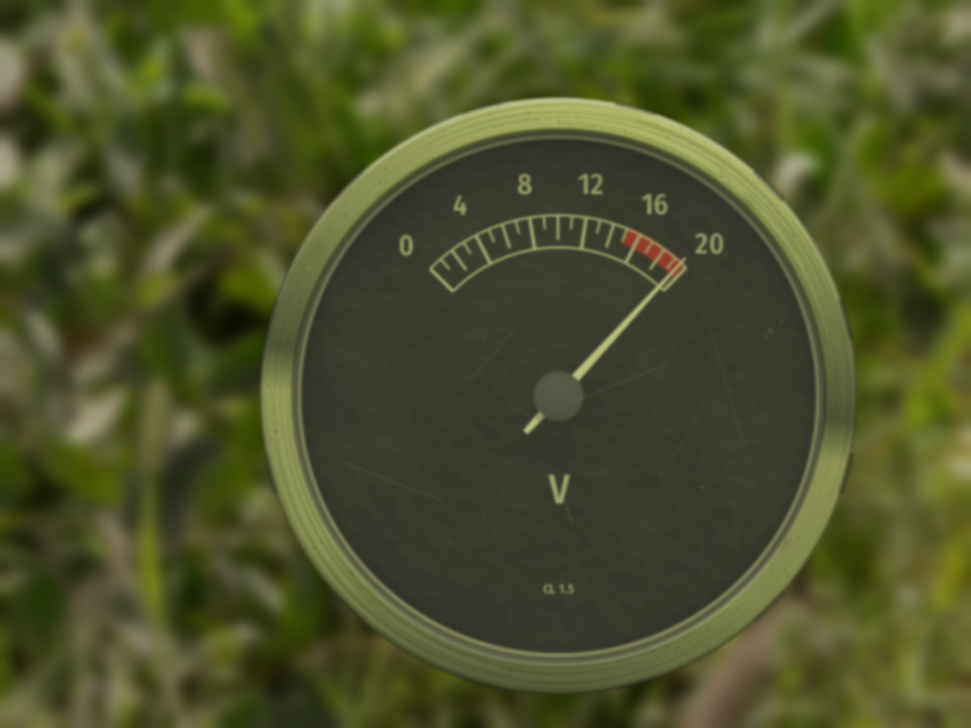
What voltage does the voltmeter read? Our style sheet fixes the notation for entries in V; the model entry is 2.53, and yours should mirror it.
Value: 19.5
